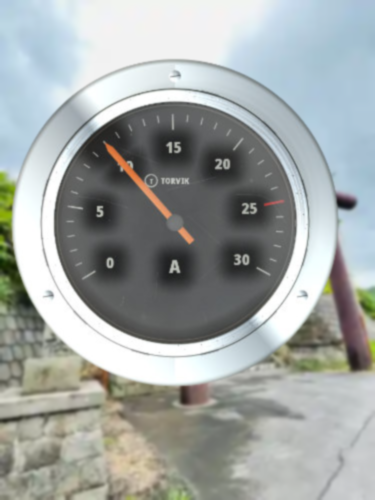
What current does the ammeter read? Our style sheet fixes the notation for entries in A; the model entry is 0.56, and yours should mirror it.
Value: 10
